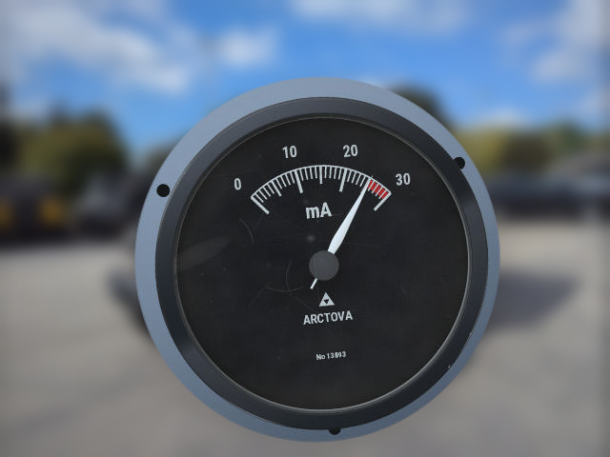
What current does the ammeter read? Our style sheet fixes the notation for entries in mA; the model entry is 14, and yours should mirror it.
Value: 25
